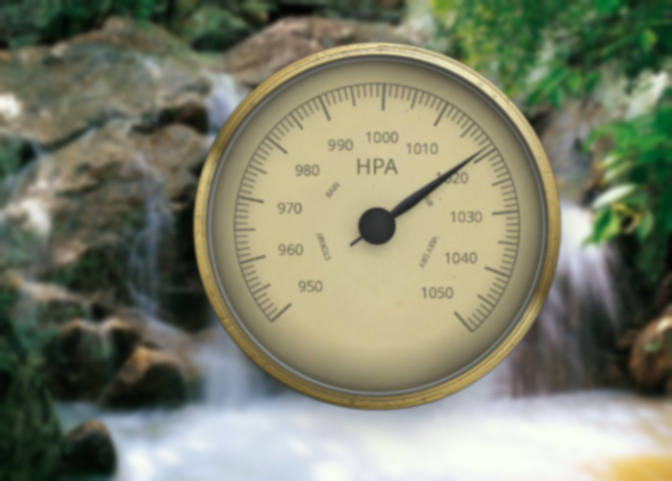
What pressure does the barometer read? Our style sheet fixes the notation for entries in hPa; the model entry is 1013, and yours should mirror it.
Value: 1019
